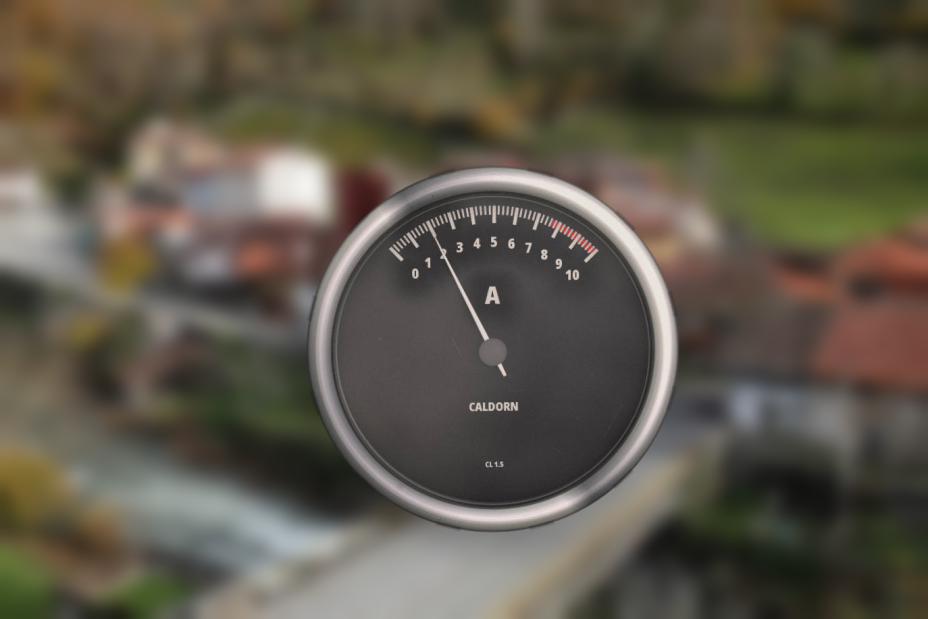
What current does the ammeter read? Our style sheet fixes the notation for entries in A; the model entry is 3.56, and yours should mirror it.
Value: 2
